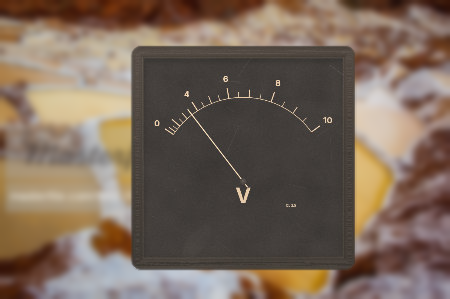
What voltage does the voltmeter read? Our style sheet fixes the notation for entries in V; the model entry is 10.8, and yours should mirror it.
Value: 3.5
